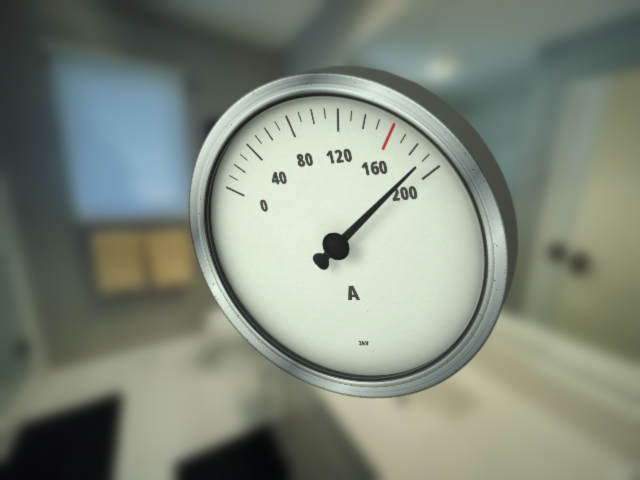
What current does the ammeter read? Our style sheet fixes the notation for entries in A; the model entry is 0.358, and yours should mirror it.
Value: 190
